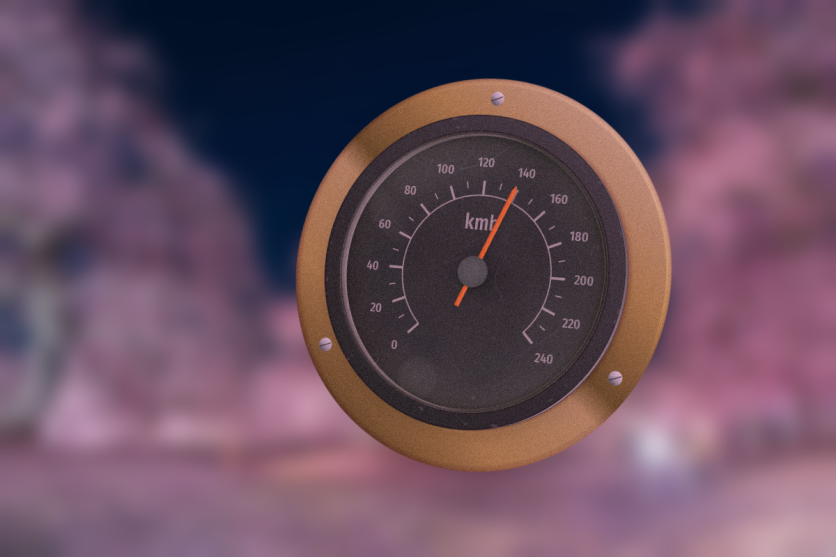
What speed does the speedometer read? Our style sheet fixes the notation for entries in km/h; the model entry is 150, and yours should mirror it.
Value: 140
